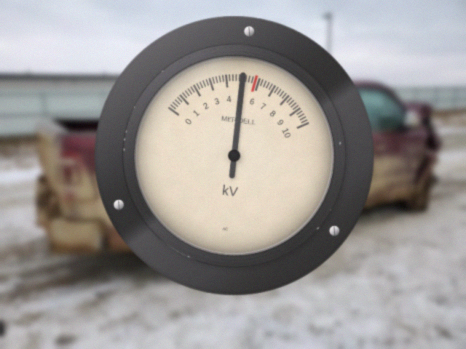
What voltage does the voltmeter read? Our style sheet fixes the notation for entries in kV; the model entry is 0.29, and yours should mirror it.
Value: 5
